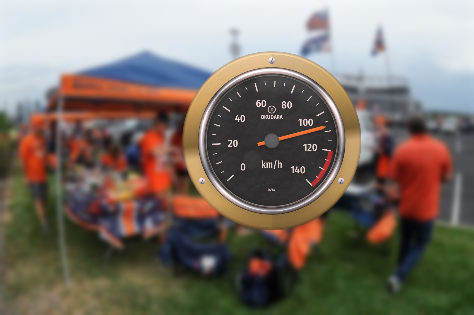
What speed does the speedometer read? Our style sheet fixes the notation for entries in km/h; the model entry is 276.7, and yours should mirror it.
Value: 107.5
